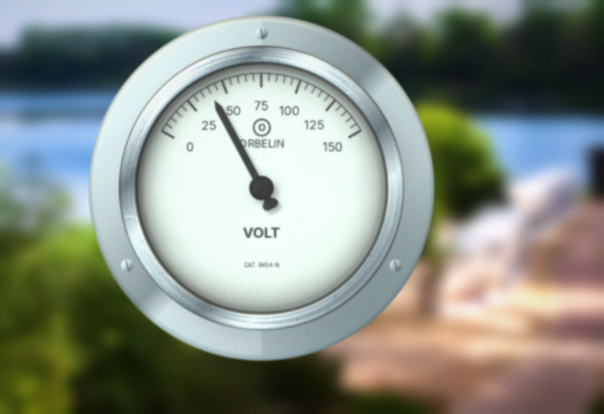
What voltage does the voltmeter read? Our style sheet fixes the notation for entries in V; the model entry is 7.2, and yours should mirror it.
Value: 40
